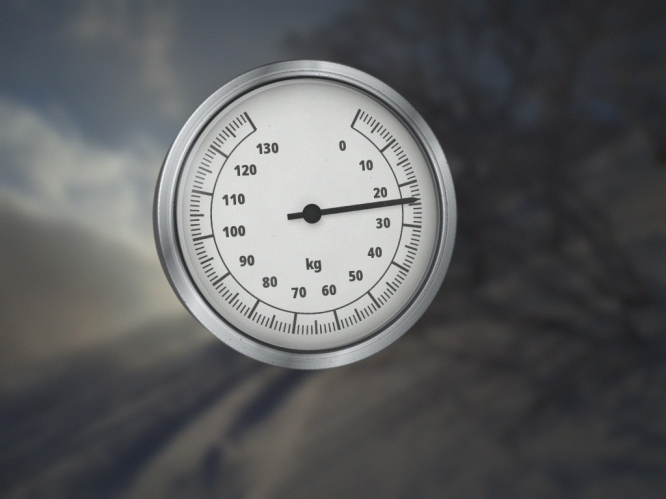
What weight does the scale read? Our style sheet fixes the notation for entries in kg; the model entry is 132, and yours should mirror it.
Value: 24
